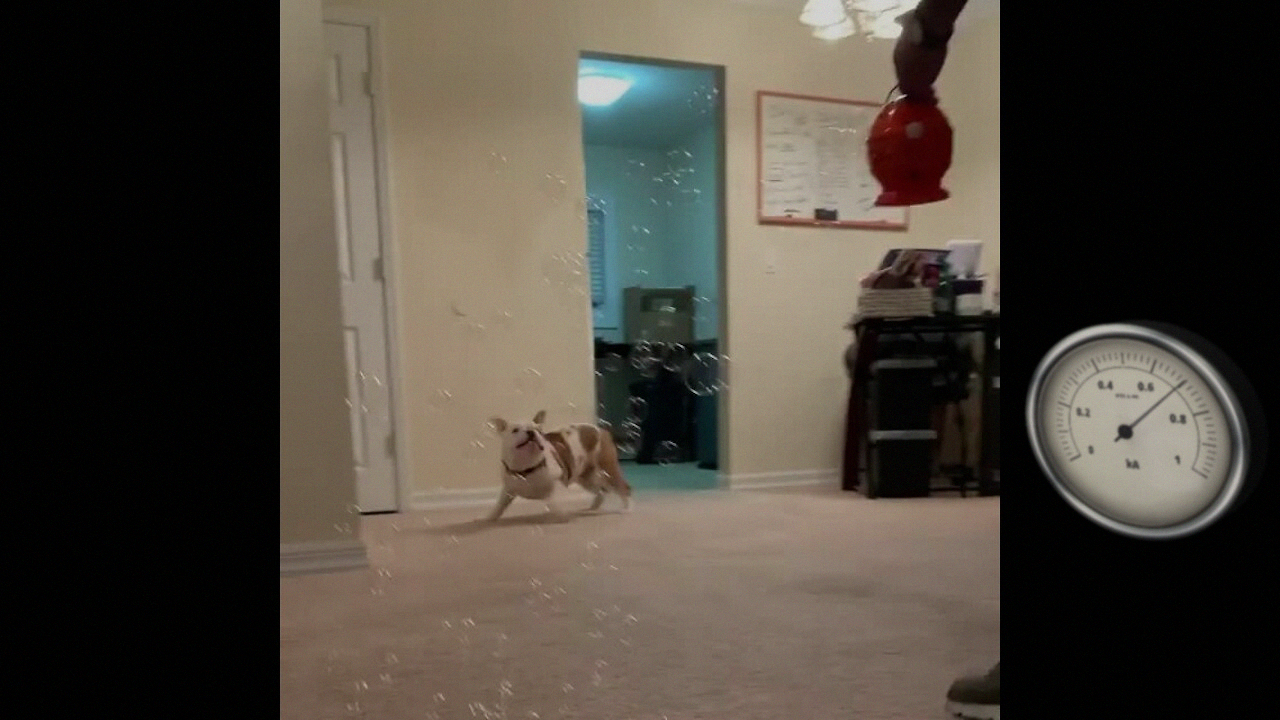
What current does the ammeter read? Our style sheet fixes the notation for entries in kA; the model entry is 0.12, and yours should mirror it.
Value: 0.7
